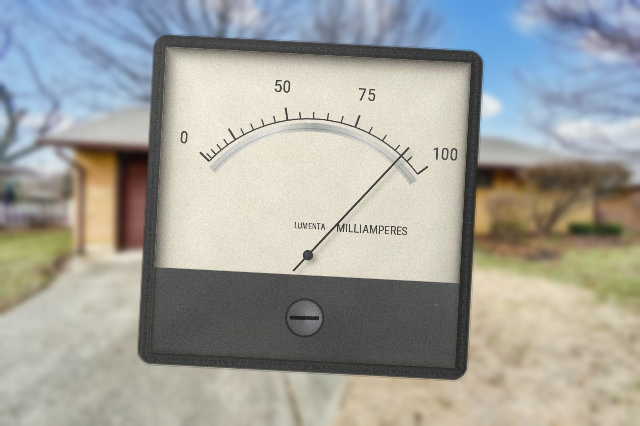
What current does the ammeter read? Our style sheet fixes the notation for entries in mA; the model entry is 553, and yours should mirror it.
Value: 92.5
